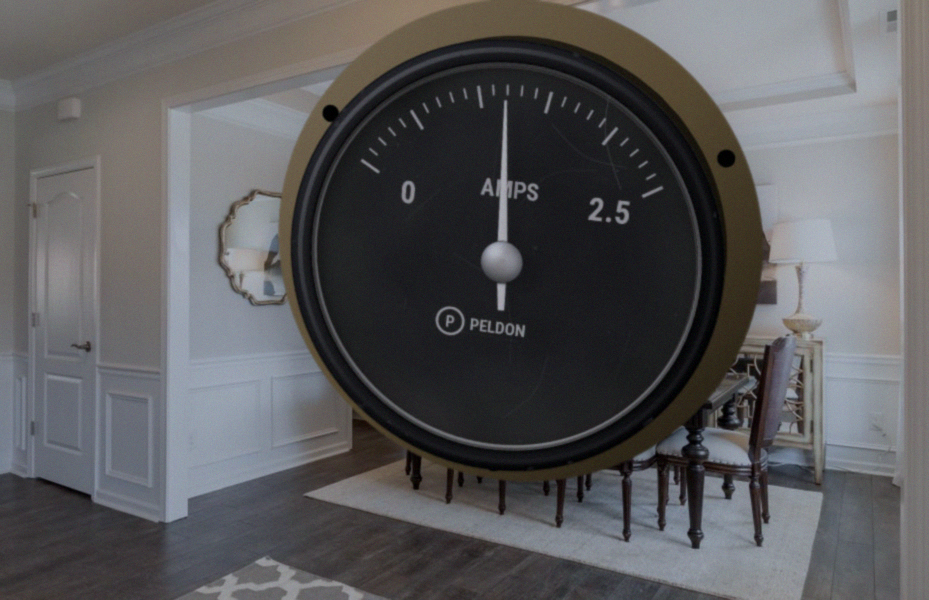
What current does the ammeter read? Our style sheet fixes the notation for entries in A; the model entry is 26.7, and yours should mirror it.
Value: 1.2
